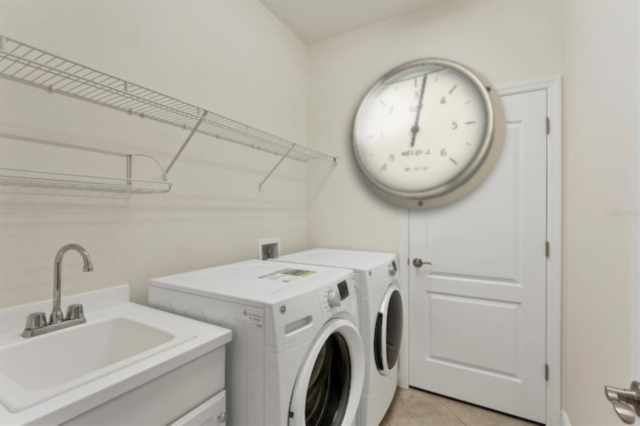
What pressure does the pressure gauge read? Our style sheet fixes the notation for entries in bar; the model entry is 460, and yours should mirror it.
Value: 3.25
